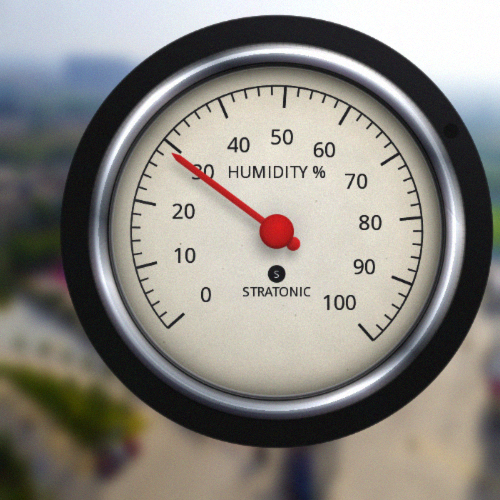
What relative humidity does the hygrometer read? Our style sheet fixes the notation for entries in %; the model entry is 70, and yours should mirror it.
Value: 29
